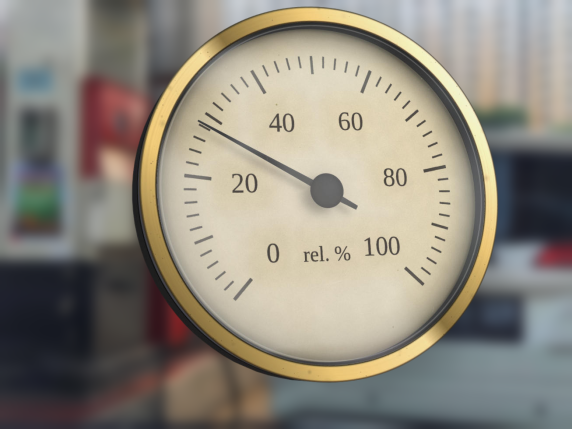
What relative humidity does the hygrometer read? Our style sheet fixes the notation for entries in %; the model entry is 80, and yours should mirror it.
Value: 28
